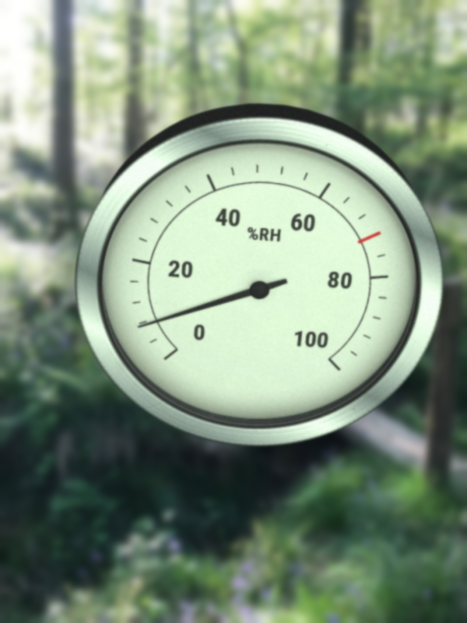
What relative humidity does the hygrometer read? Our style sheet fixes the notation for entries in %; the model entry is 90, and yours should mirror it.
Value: 8
